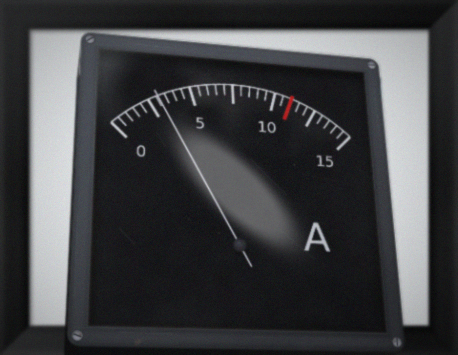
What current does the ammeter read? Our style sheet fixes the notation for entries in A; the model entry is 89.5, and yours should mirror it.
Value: 3
